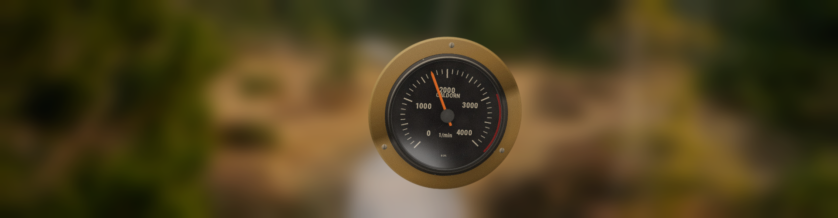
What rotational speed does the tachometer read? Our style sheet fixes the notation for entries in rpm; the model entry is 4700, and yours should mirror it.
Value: 1700
